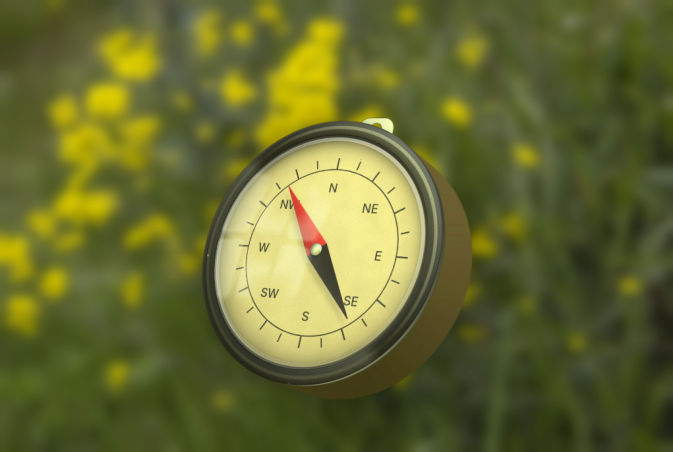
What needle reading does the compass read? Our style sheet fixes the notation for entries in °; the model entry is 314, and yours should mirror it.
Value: 322.5
